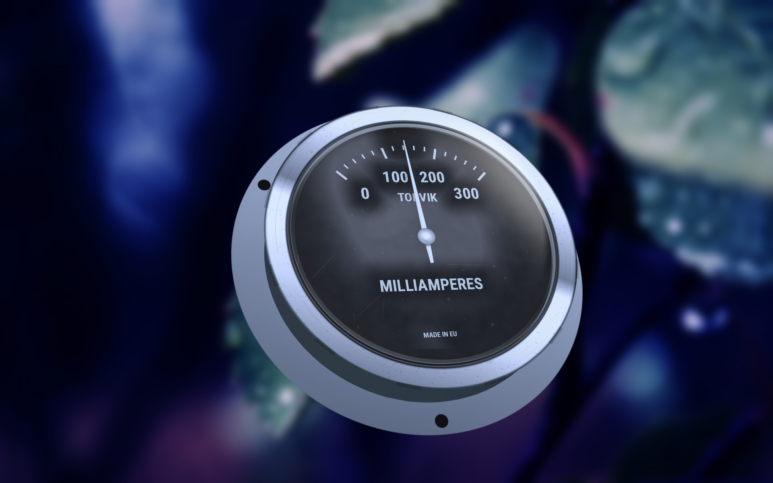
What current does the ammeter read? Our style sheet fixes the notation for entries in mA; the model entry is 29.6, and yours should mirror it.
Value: 140
